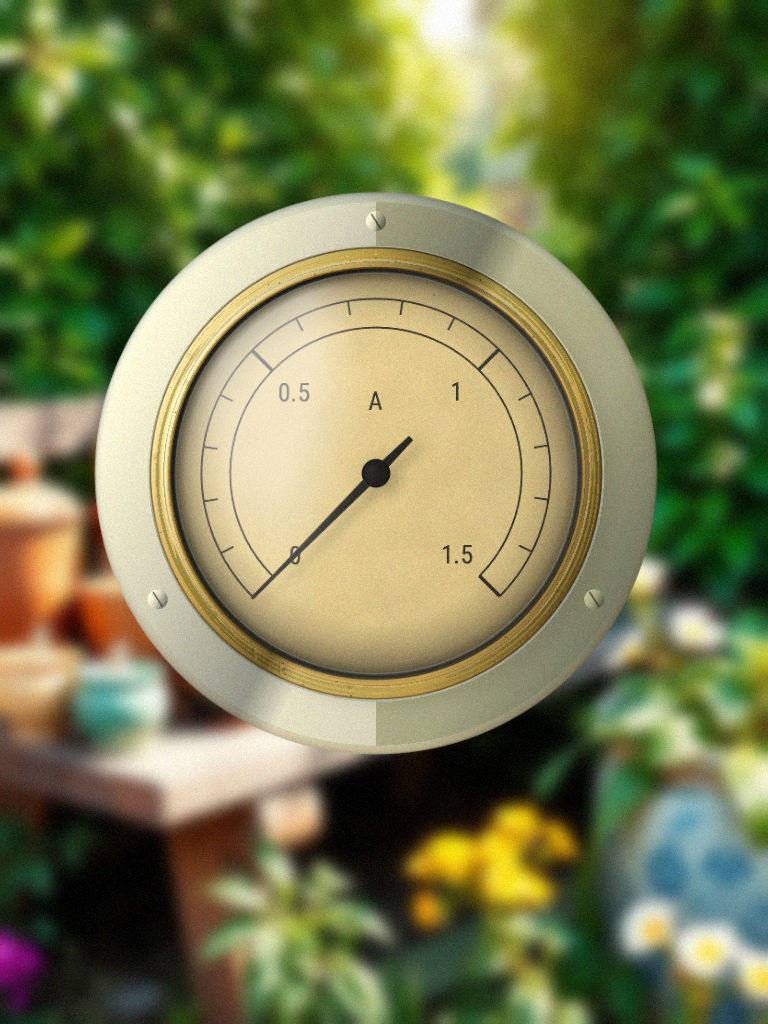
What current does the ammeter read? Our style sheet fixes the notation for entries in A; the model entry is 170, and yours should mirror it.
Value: 0
